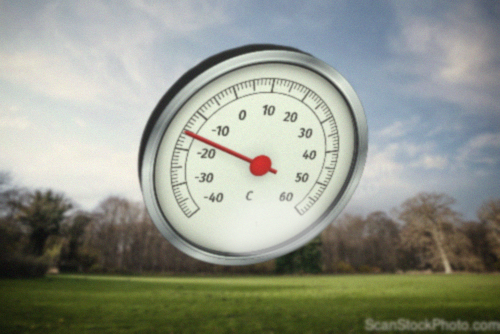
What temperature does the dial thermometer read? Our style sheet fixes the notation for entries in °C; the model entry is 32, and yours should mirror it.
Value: -15
